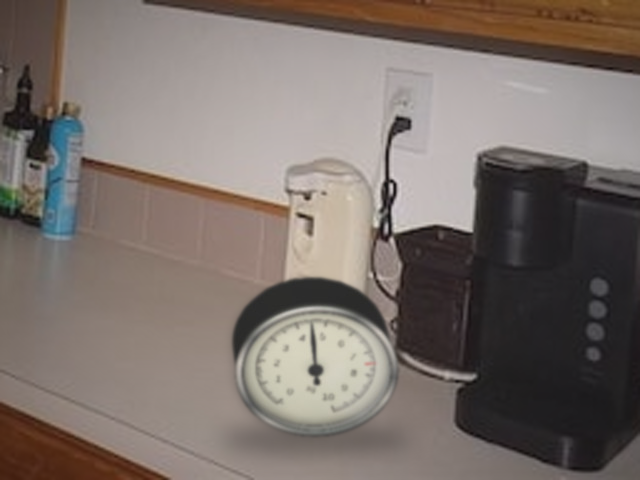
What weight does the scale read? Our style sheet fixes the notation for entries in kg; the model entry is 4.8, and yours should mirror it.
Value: 4.5
